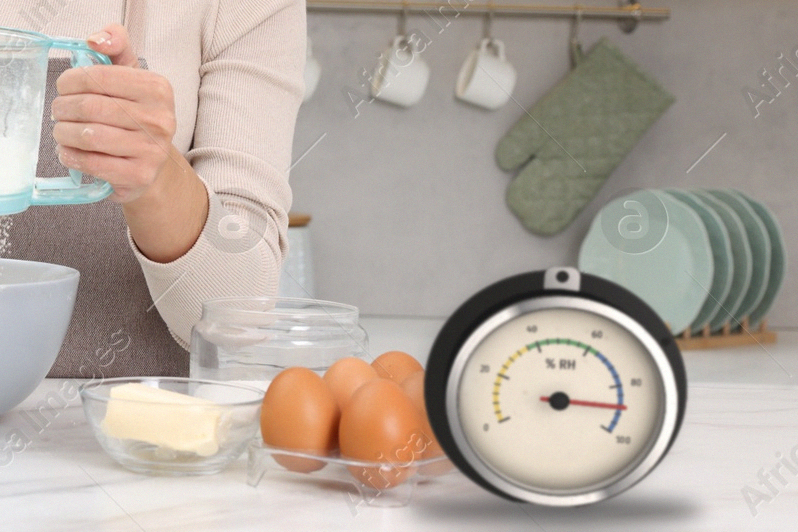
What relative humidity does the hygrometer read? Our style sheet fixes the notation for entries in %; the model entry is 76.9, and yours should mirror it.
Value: 88
